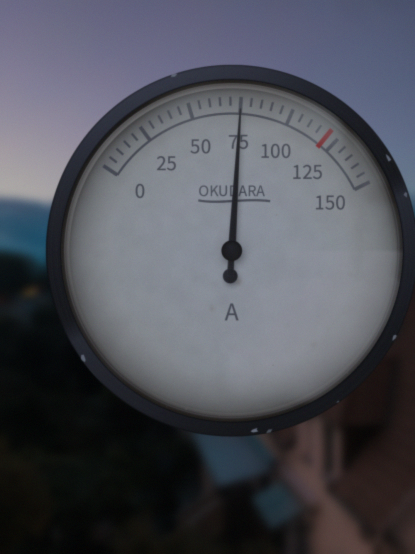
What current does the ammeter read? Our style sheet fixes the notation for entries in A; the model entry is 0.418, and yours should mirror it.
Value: 75
